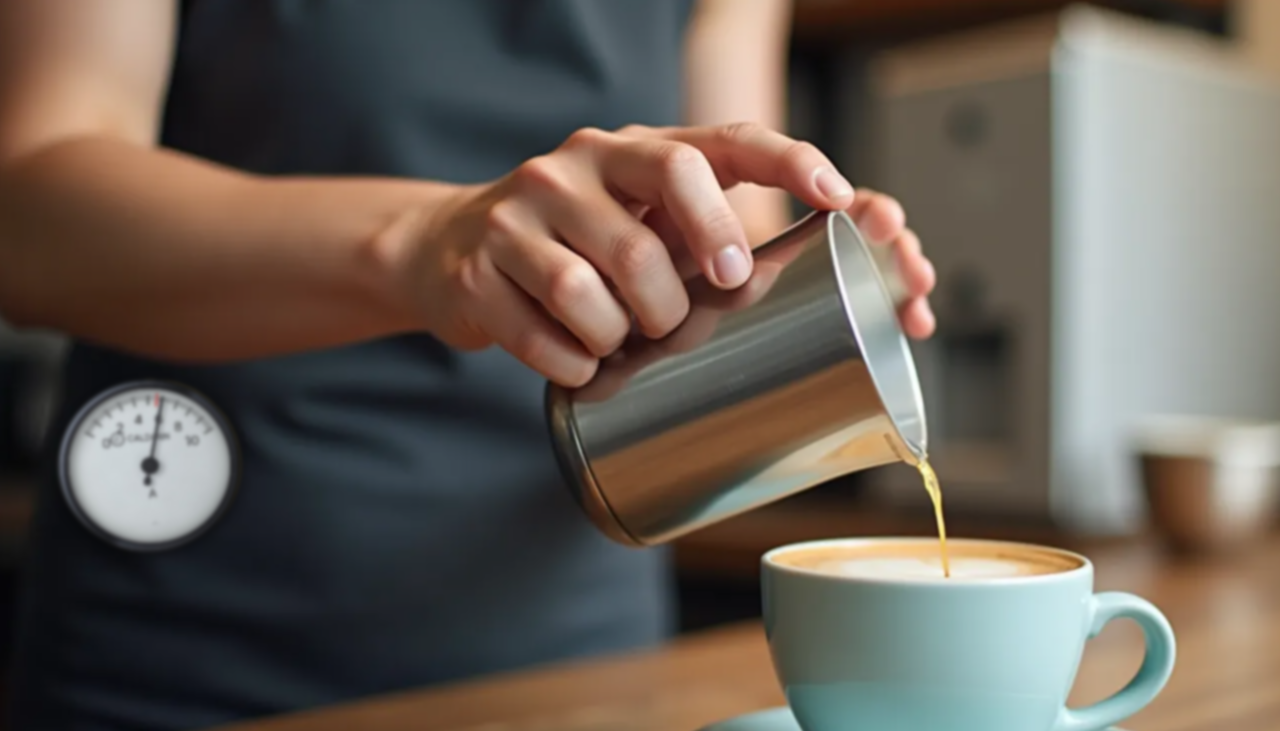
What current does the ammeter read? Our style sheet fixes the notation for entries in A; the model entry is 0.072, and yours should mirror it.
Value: 6
